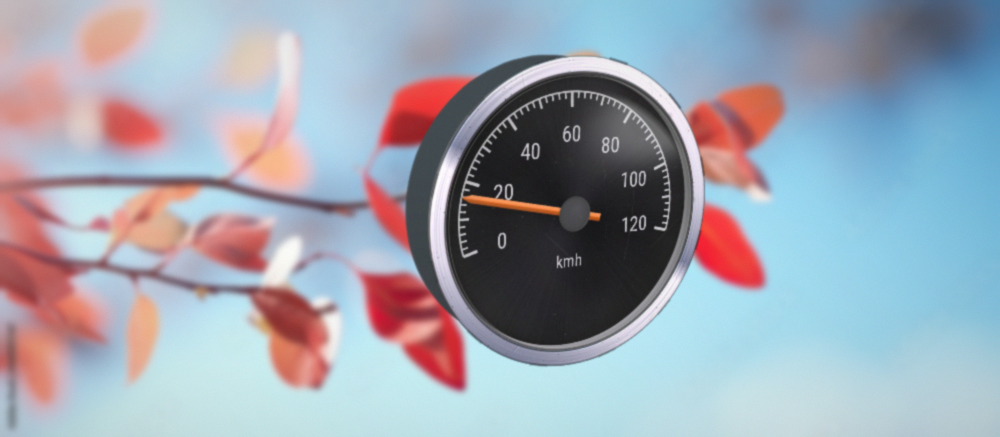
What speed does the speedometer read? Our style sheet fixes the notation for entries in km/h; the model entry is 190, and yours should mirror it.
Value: 16
